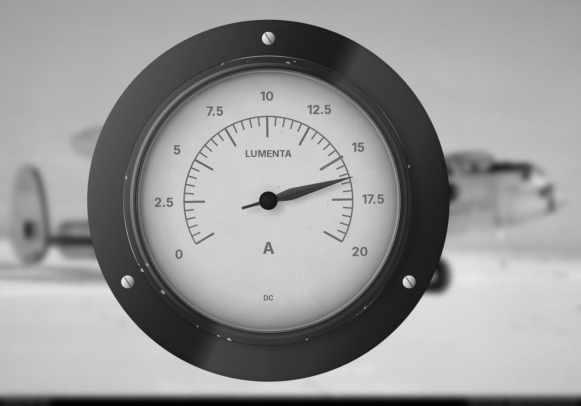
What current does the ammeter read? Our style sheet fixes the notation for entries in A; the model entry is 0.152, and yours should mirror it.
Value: 16.25
